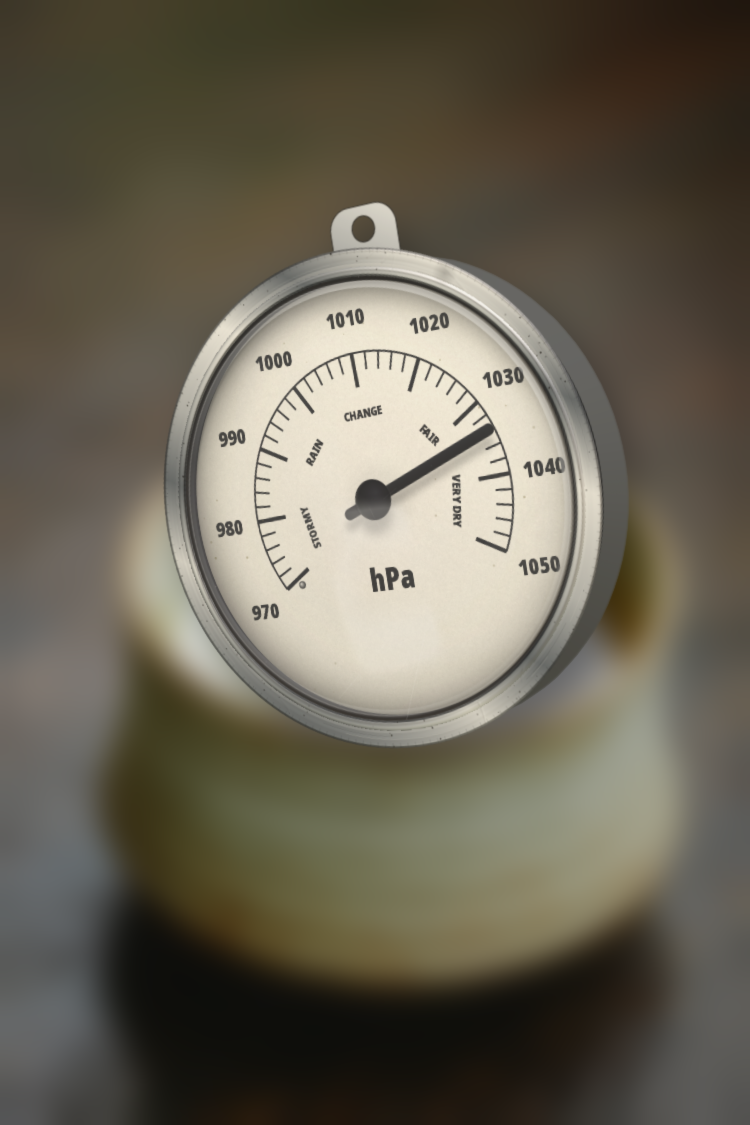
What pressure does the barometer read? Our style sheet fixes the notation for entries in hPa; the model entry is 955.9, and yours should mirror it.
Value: 1034
